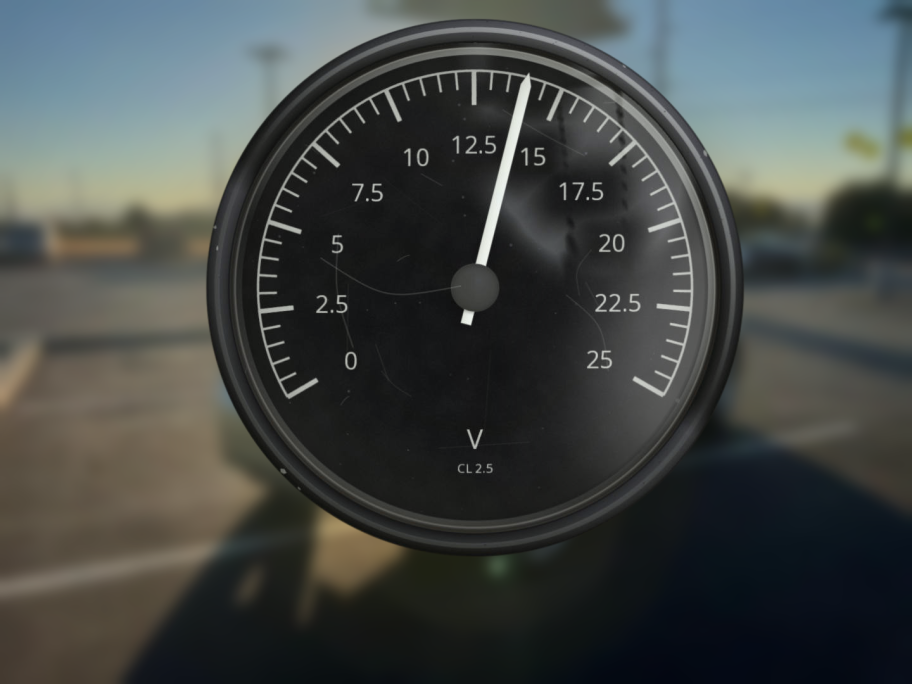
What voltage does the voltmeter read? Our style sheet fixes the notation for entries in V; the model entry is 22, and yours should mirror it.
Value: 14
